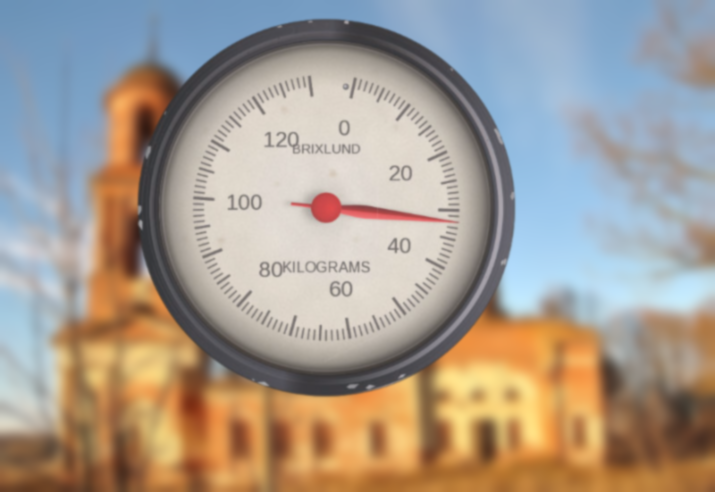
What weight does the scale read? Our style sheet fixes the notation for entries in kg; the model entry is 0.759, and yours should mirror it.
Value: 32
